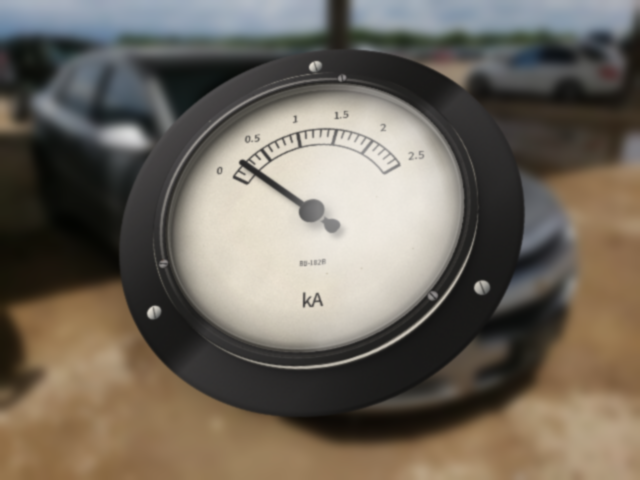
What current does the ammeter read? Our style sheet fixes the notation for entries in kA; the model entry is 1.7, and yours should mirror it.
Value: 0.2
